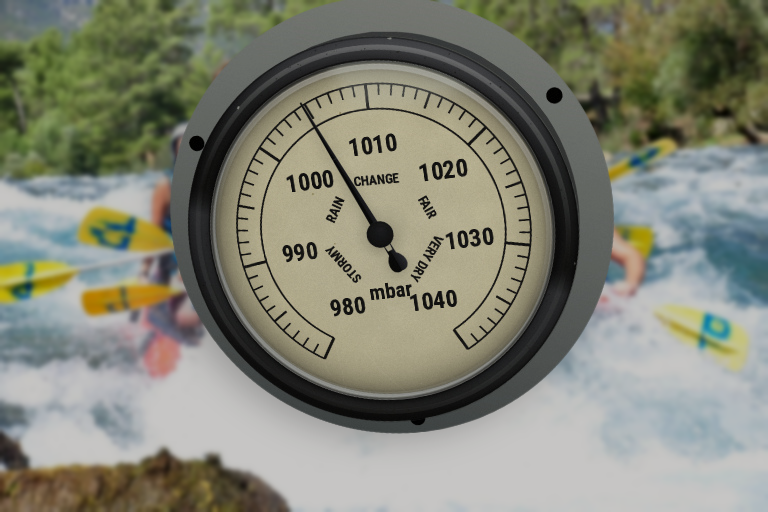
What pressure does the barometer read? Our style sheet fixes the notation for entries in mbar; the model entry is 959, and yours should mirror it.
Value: 1005
